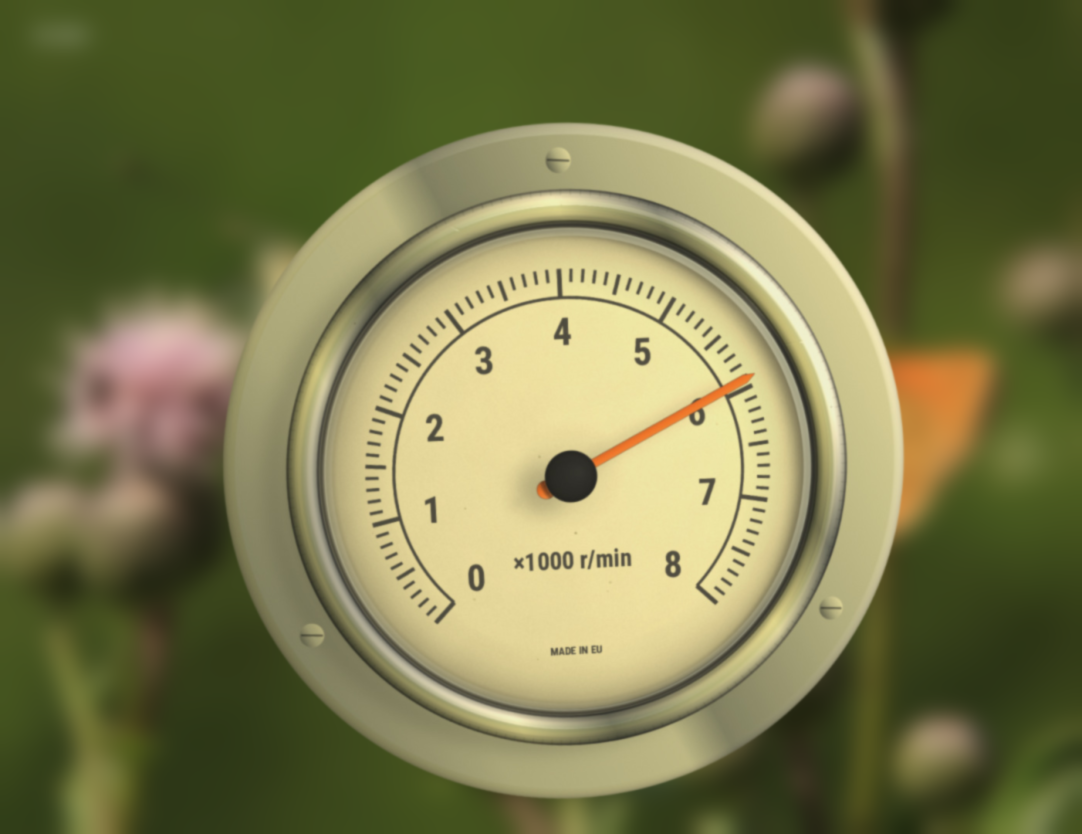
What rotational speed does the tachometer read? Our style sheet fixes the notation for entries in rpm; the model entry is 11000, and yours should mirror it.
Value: 5900
